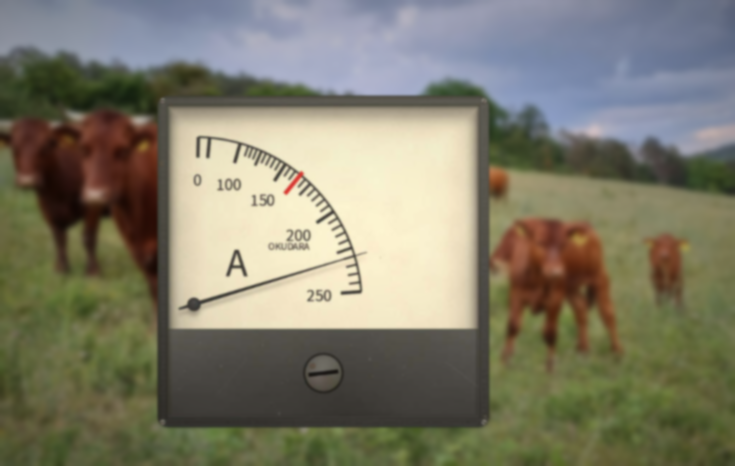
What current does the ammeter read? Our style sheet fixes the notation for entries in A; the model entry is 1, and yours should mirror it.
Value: 230
